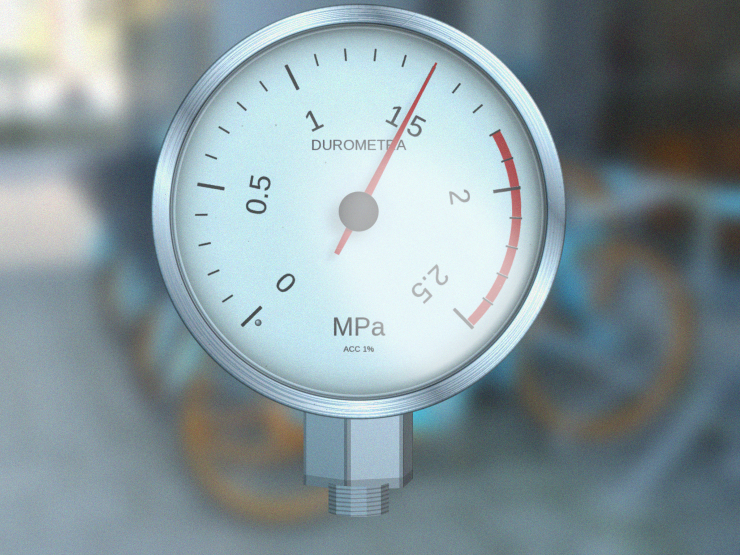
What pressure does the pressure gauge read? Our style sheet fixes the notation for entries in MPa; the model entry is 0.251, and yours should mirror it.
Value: 1.5
